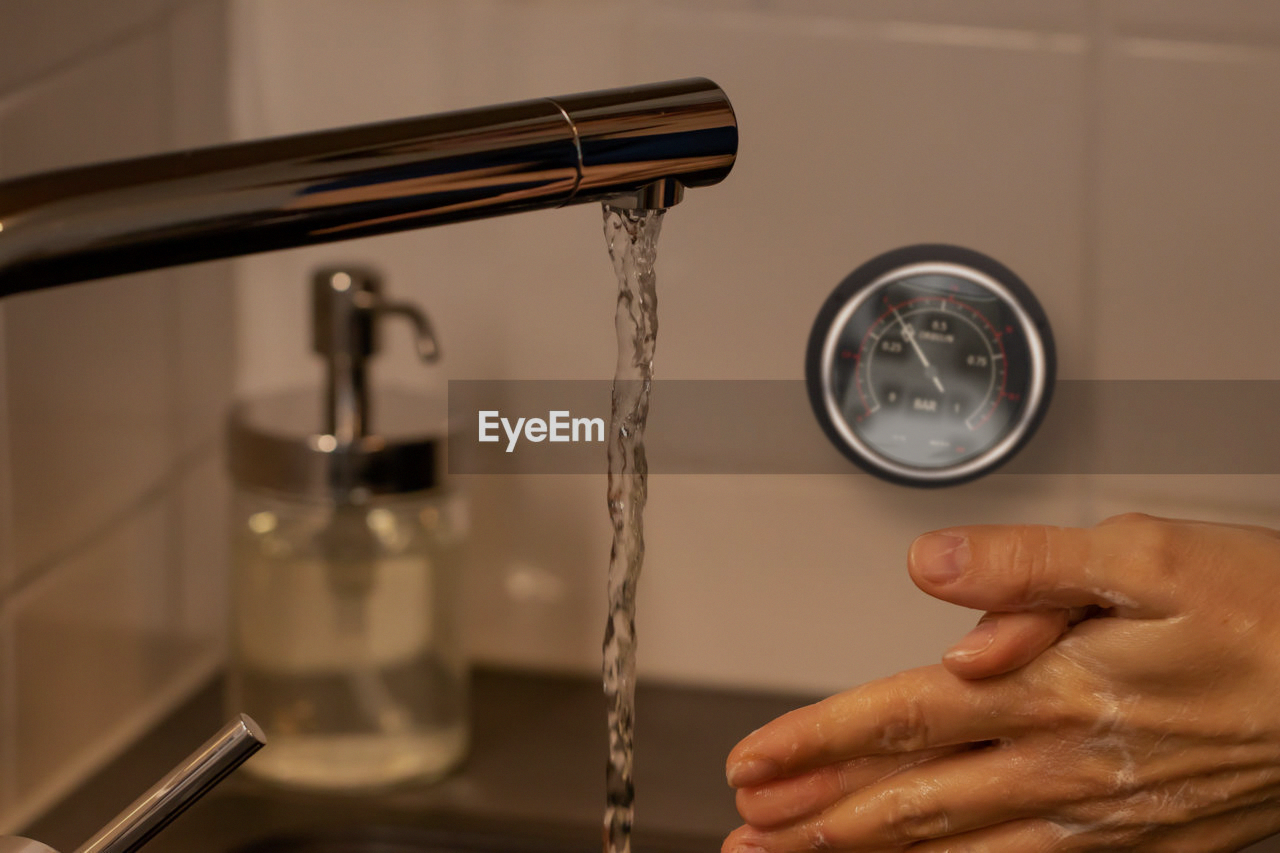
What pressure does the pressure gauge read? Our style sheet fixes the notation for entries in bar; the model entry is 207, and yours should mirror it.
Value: 0.35
